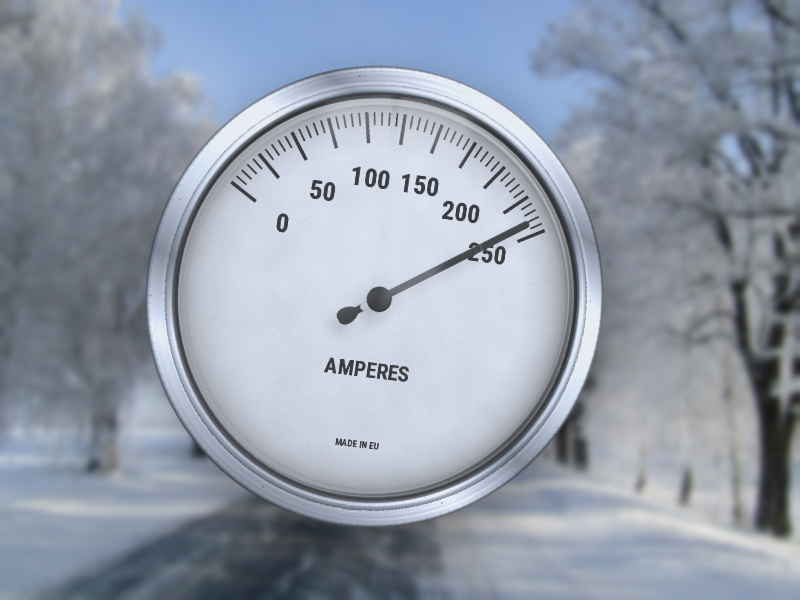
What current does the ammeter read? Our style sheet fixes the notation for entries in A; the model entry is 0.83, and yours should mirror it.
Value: 240
